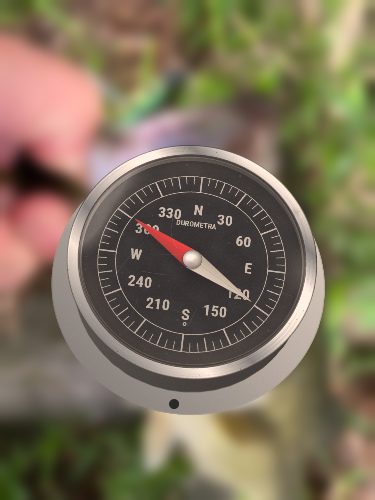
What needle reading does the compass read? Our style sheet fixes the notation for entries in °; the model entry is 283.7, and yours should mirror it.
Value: 300
